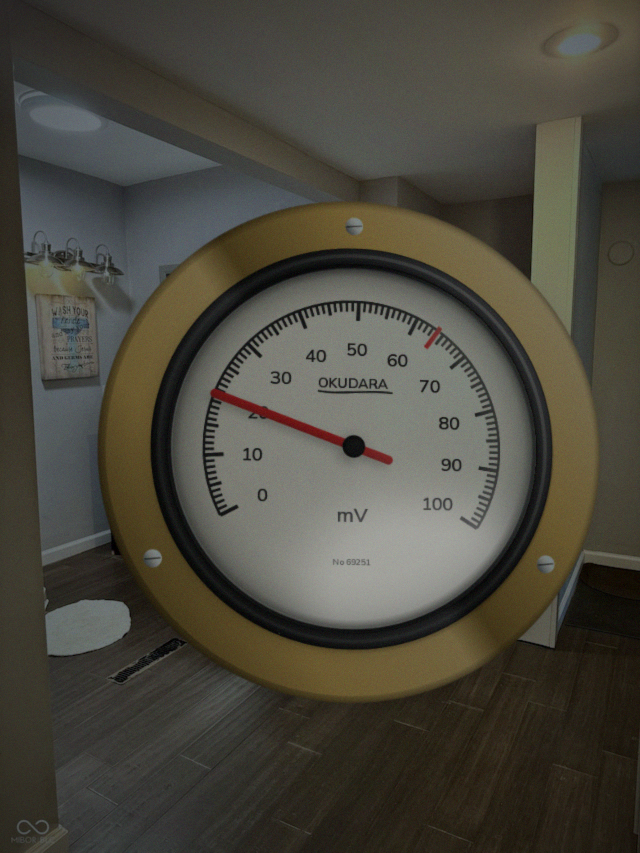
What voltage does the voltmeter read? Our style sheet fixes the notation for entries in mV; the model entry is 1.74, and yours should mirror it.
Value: 20
